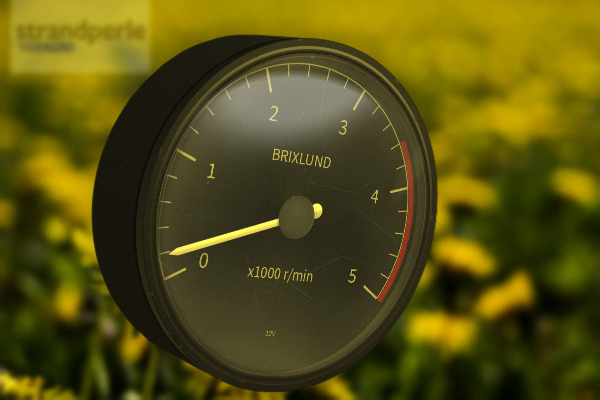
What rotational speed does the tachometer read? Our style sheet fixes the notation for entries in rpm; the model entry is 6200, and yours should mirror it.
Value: 200
